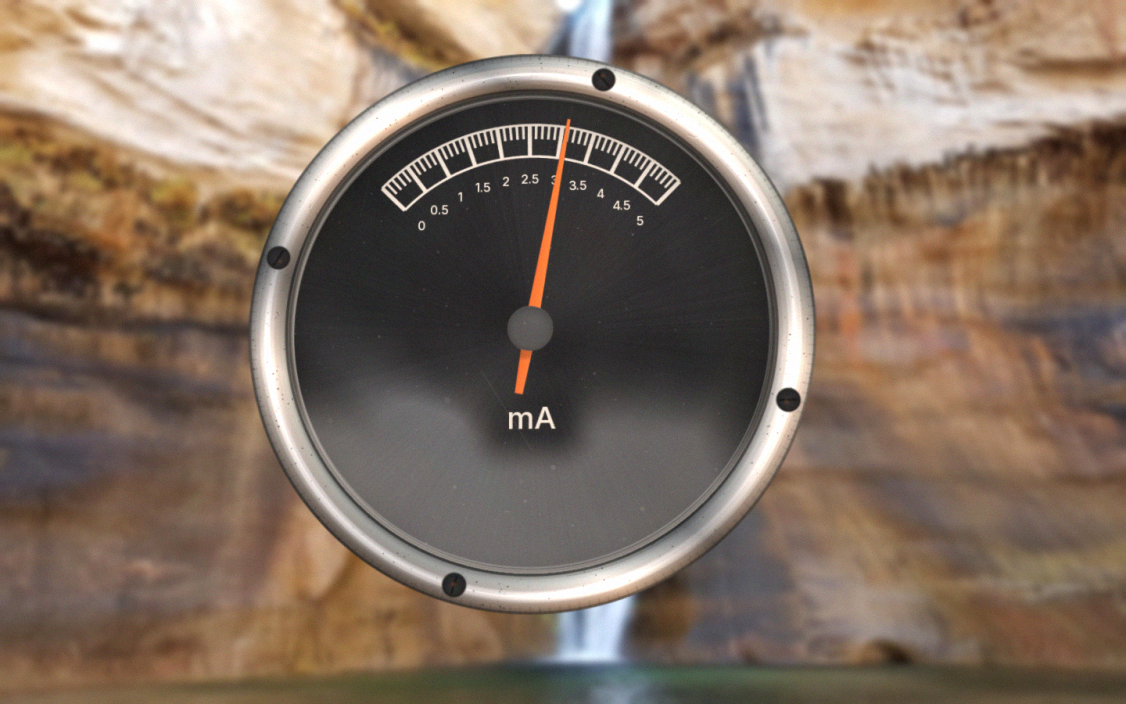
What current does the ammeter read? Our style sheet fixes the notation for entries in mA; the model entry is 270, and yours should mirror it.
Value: 3.1
